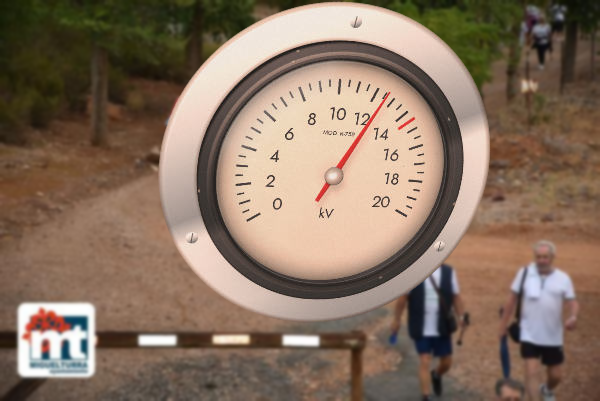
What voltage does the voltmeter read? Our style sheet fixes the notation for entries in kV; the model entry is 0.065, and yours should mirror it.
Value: 12.5
